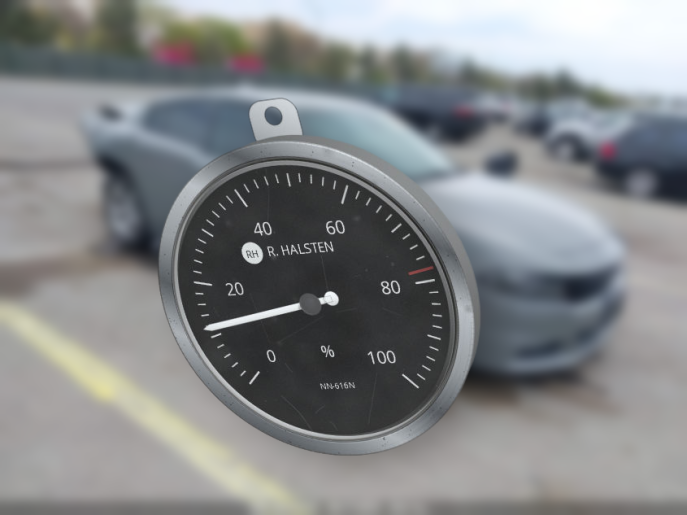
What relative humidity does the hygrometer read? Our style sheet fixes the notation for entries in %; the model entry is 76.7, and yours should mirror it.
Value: 12
